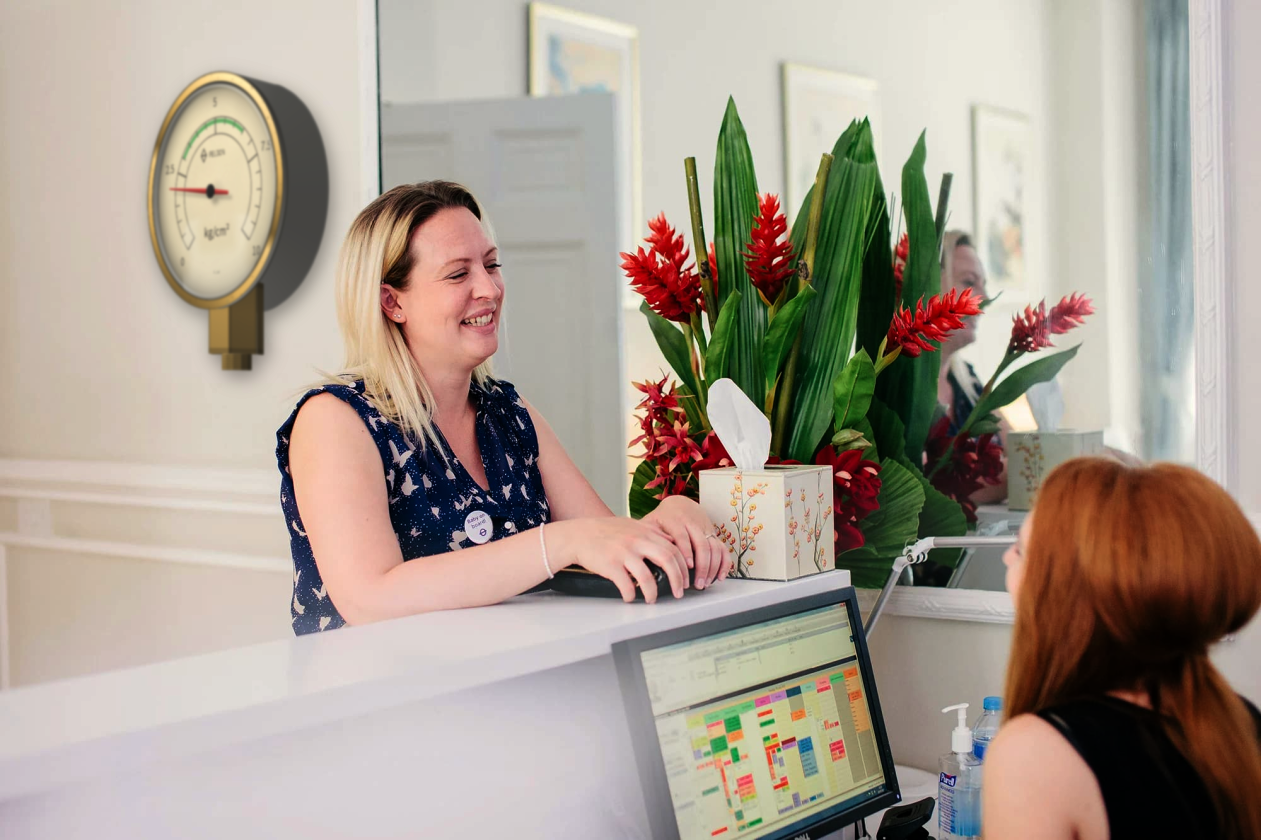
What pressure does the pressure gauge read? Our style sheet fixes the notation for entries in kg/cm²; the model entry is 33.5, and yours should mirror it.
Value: 2
